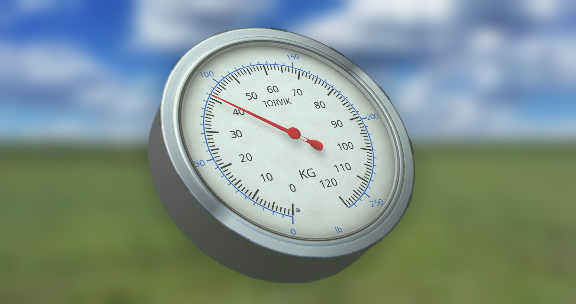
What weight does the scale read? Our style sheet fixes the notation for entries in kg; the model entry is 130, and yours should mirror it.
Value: 40
